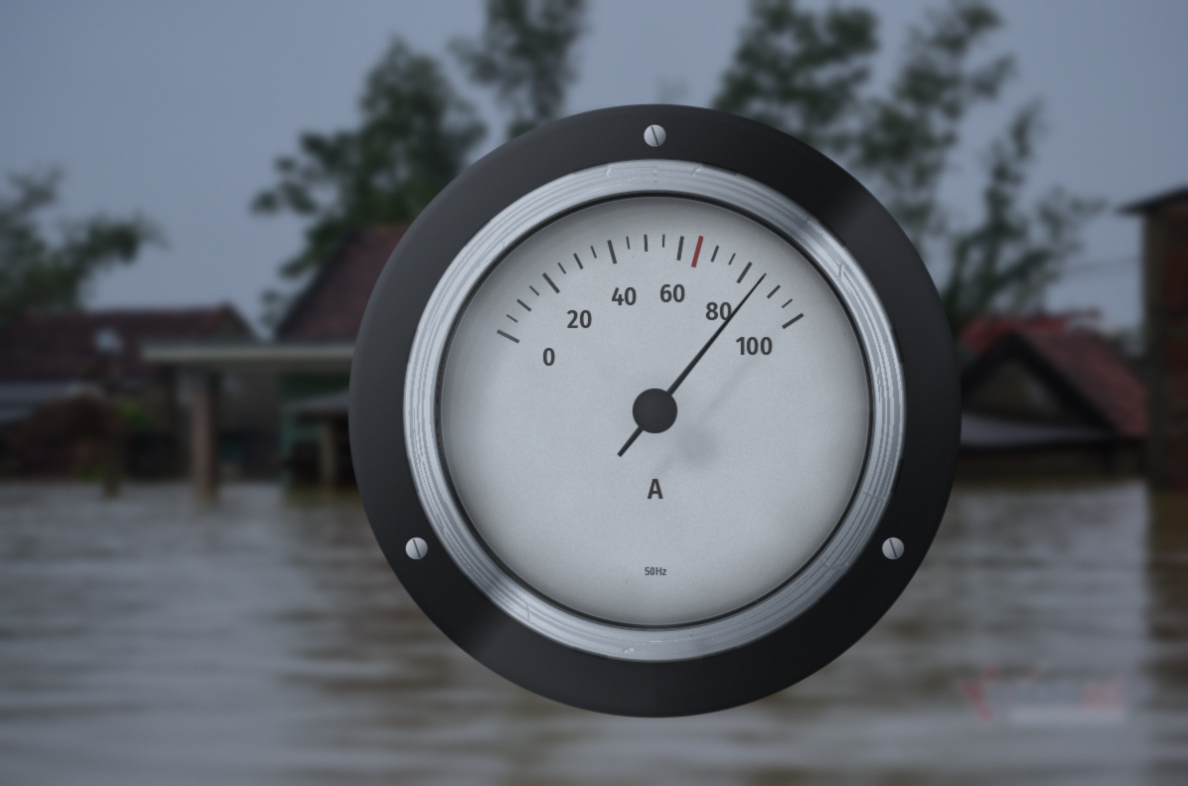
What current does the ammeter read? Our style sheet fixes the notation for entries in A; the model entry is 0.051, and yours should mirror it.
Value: 85
